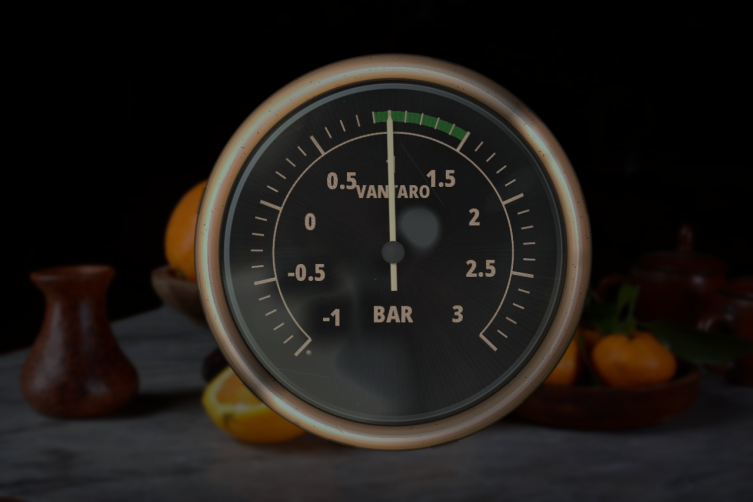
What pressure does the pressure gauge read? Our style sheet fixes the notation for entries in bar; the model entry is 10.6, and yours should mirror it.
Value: 1
